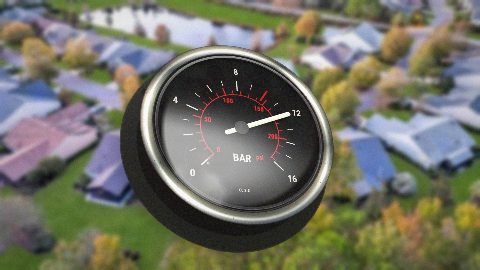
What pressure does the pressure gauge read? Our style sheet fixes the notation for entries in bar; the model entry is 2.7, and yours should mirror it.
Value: 12
